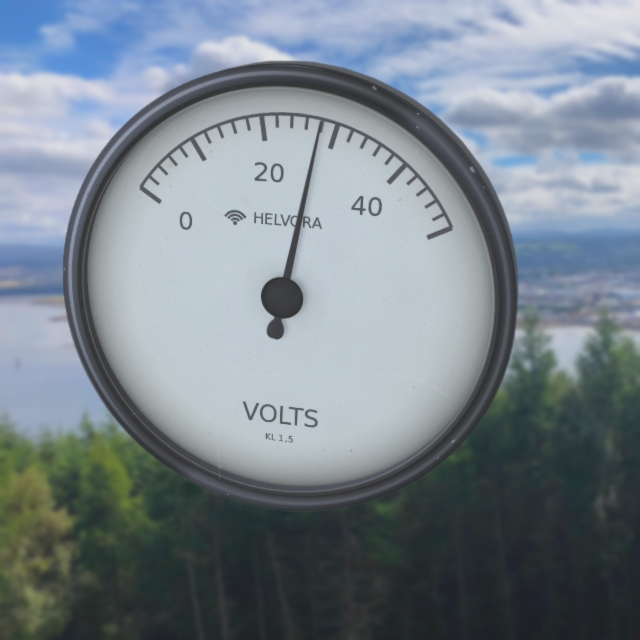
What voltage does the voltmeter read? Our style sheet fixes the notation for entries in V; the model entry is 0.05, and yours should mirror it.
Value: 28
